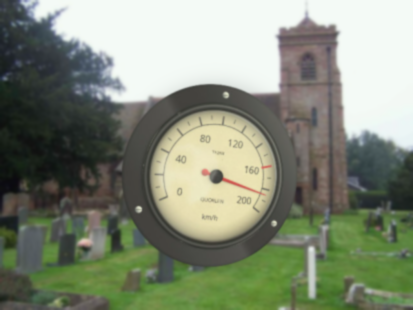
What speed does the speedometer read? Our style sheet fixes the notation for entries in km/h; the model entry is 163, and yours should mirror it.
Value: 185
